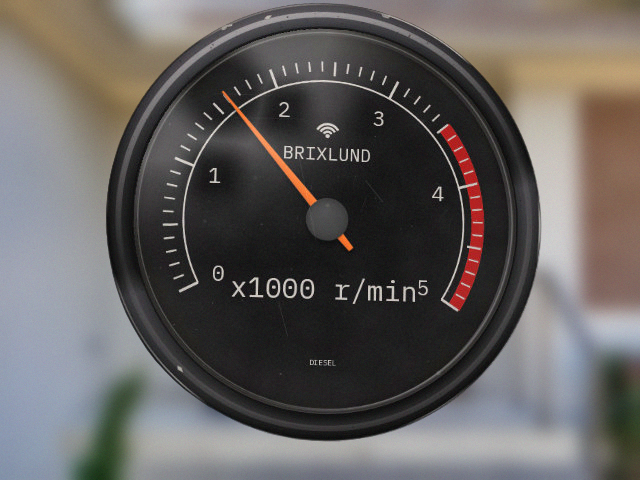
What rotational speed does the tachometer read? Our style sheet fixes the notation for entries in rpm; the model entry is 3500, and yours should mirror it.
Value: 1600
